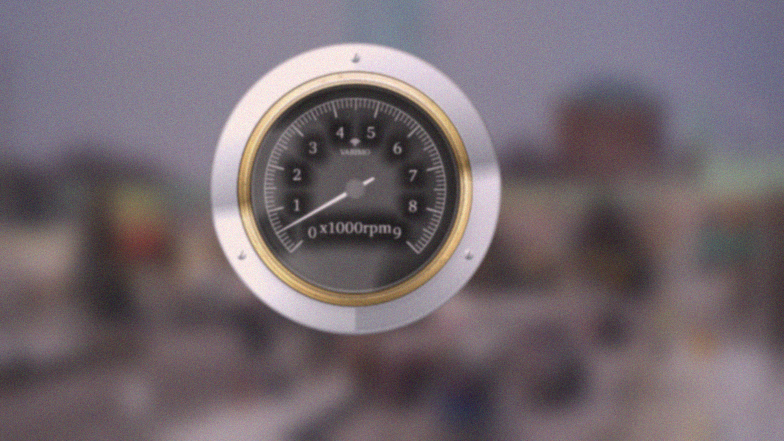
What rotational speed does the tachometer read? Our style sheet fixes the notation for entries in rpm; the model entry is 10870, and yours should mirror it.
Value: 500
